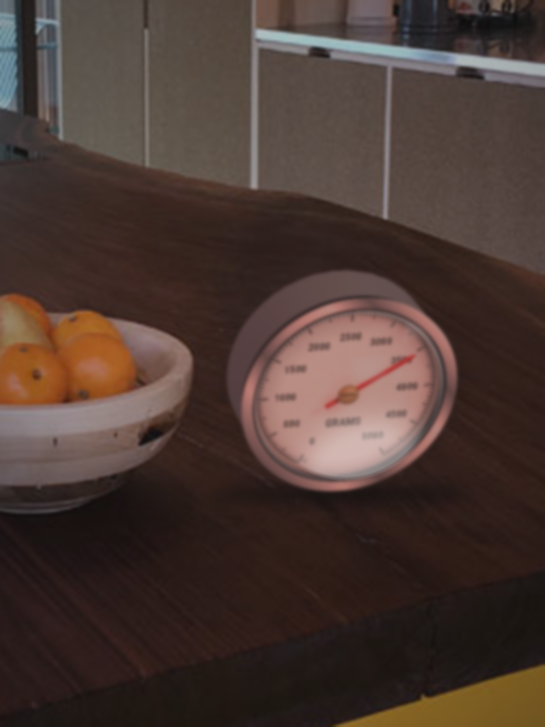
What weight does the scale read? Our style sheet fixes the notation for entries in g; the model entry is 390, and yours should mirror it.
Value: 3500
